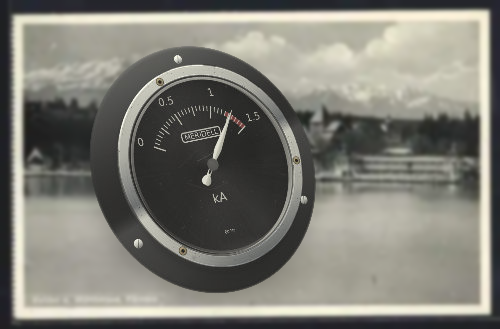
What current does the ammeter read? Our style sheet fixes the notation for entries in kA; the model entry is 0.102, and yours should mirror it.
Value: 1.25
